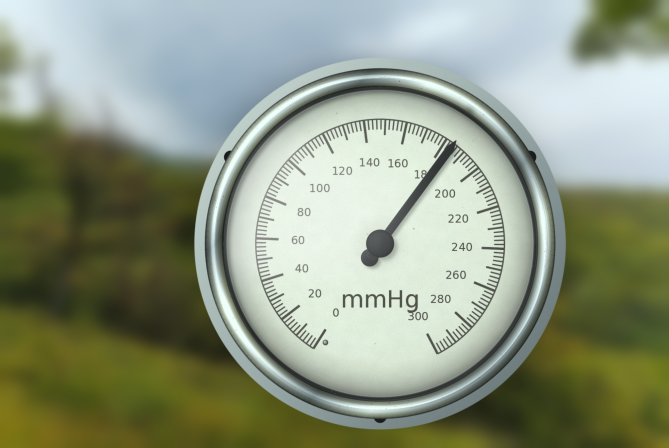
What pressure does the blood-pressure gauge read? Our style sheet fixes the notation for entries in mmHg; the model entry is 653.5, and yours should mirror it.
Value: 184
